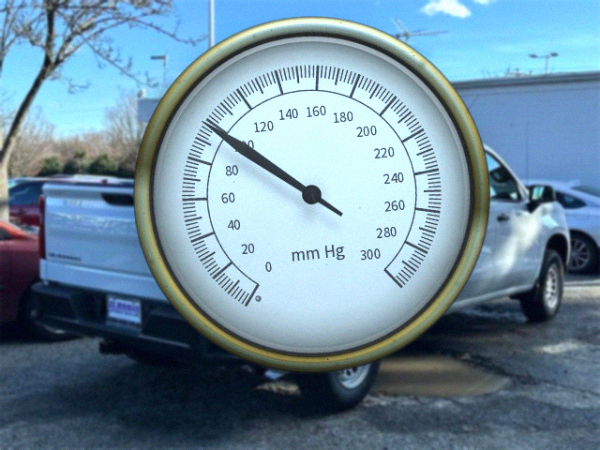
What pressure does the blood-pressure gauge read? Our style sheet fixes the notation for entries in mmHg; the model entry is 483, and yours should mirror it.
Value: 98
